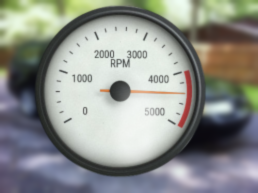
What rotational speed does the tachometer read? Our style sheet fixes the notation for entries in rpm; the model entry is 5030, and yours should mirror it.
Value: 4400
